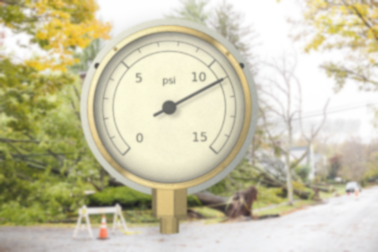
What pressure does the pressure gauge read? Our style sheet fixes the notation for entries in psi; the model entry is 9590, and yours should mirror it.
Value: 11
